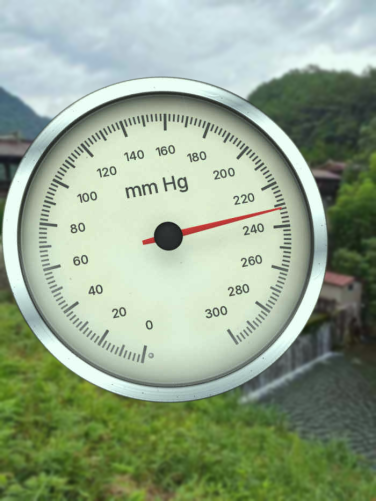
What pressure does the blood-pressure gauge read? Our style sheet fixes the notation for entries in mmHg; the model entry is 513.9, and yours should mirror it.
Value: 232
